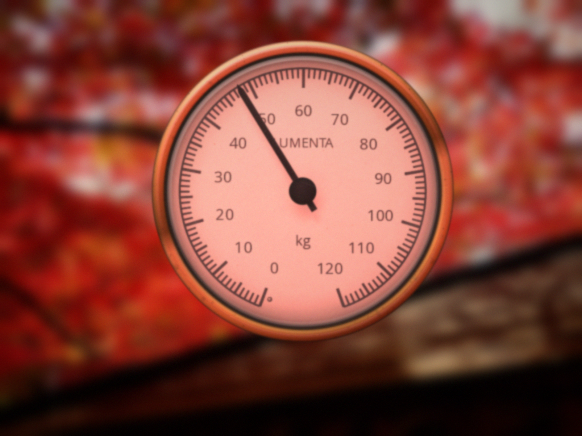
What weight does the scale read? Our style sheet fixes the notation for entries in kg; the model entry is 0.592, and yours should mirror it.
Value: 48
